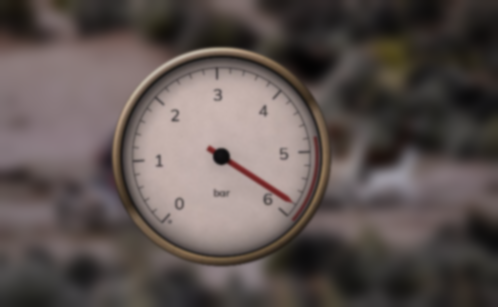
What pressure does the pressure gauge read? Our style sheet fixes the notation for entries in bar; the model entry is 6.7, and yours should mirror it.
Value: 5.8
